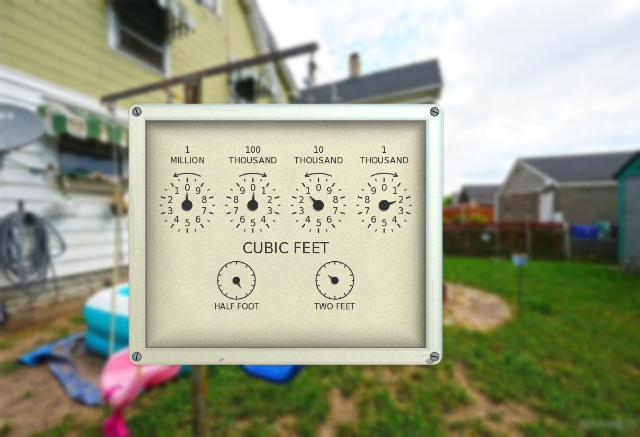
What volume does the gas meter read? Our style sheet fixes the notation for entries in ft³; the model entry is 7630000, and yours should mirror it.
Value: 1200
